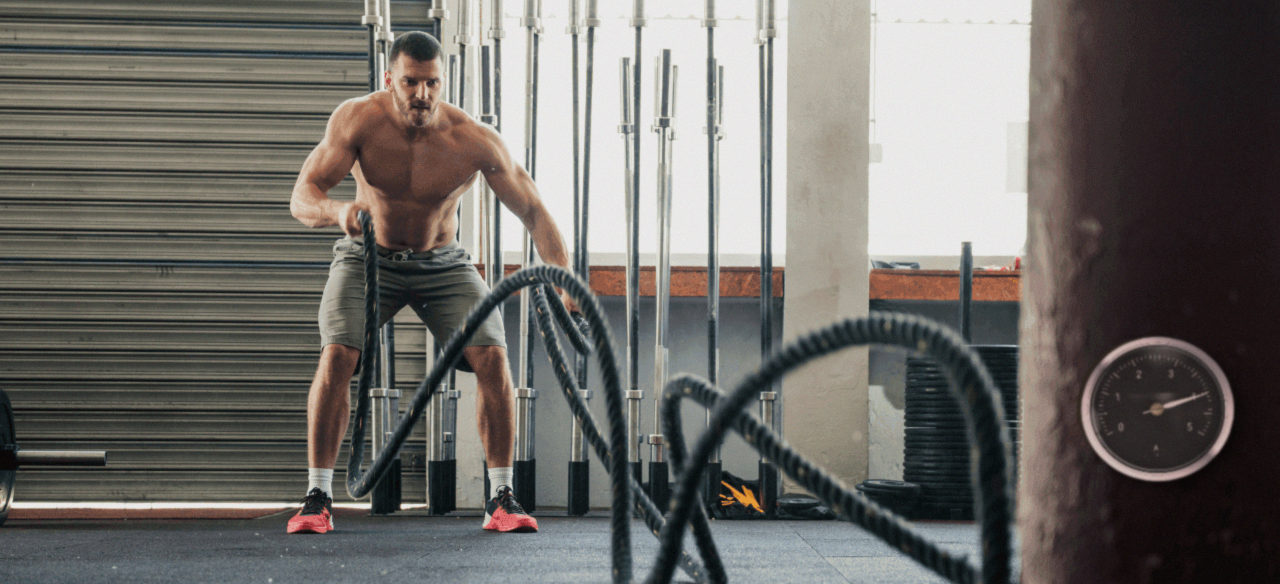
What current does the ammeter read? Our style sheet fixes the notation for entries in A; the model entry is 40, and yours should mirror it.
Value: 4
